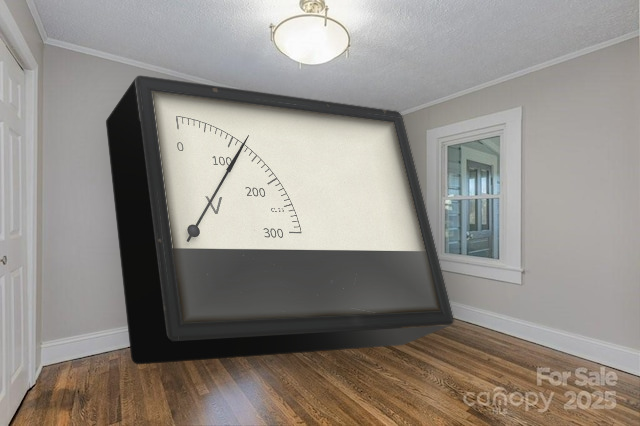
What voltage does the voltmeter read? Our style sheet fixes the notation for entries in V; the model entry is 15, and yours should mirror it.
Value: 120
